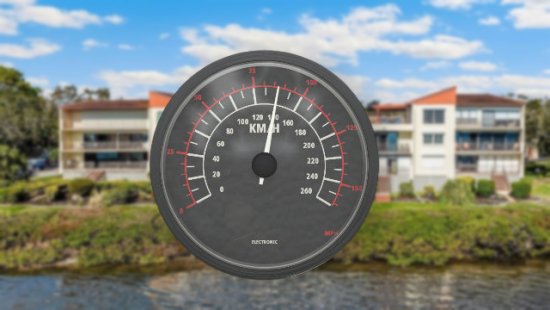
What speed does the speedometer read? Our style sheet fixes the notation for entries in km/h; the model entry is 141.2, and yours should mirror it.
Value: 140
